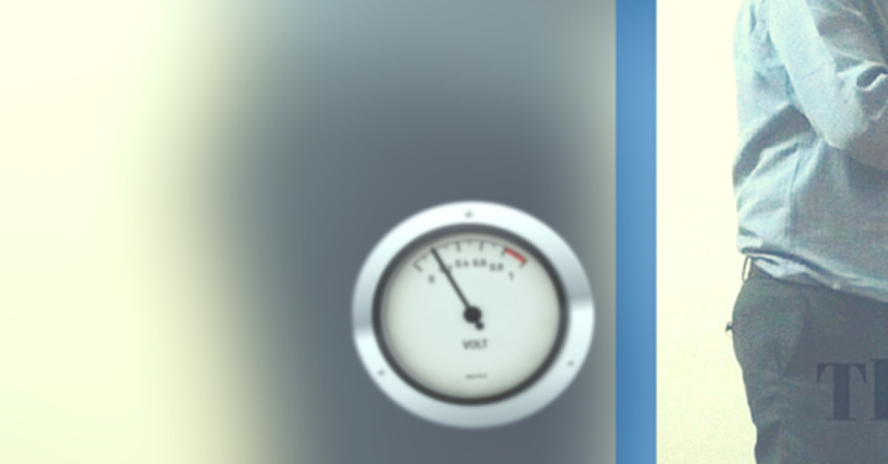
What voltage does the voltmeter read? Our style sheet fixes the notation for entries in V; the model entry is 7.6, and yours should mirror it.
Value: 0.2
